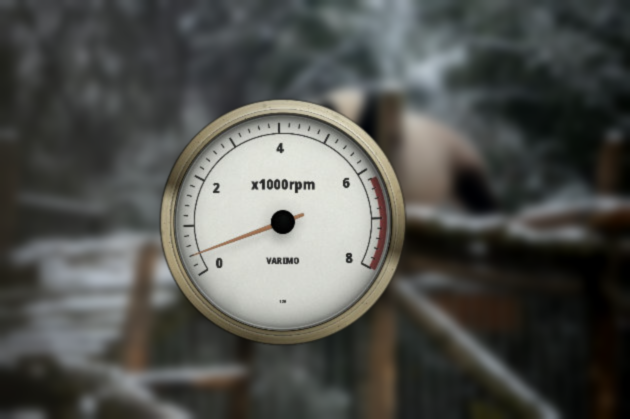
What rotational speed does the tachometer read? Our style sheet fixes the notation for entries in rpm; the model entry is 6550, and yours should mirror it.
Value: 400
